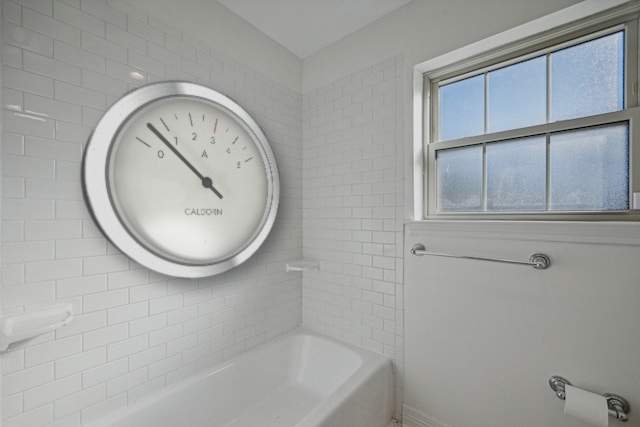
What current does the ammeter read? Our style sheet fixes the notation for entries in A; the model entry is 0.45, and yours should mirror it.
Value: 0.5
